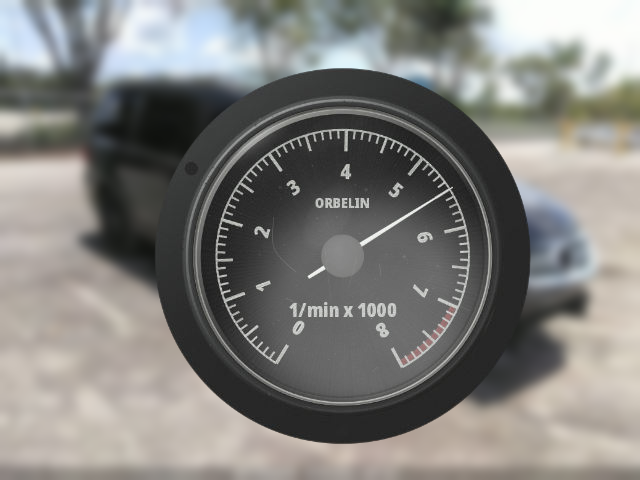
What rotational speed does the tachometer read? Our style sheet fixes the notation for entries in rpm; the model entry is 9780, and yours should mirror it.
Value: 5500
